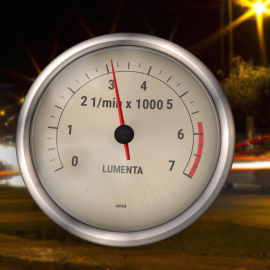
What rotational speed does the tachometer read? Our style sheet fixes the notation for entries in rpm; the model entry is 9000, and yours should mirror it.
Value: 3125
